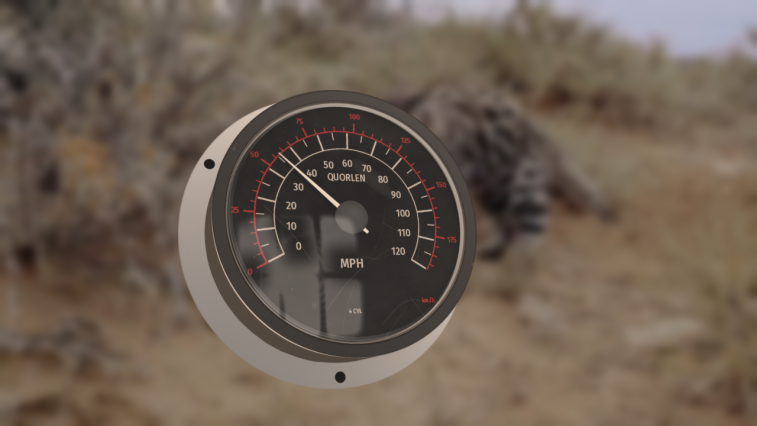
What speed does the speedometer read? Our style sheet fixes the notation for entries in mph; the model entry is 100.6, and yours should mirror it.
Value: 35
